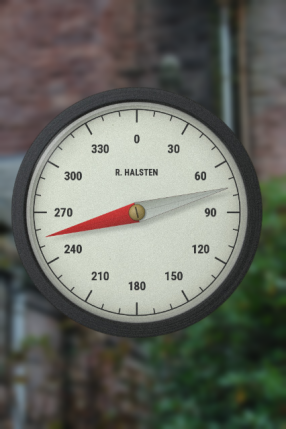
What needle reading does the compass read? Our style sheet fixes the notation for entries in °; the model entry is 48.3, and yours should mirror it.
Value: 255
